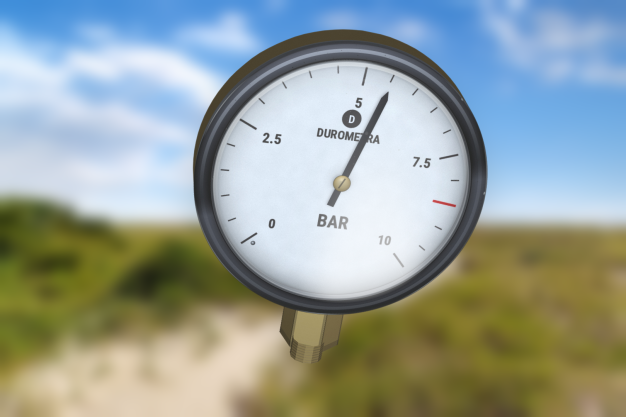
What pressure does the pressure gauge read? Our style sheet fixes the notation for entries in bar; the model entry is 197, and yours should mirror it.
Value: 5.5
